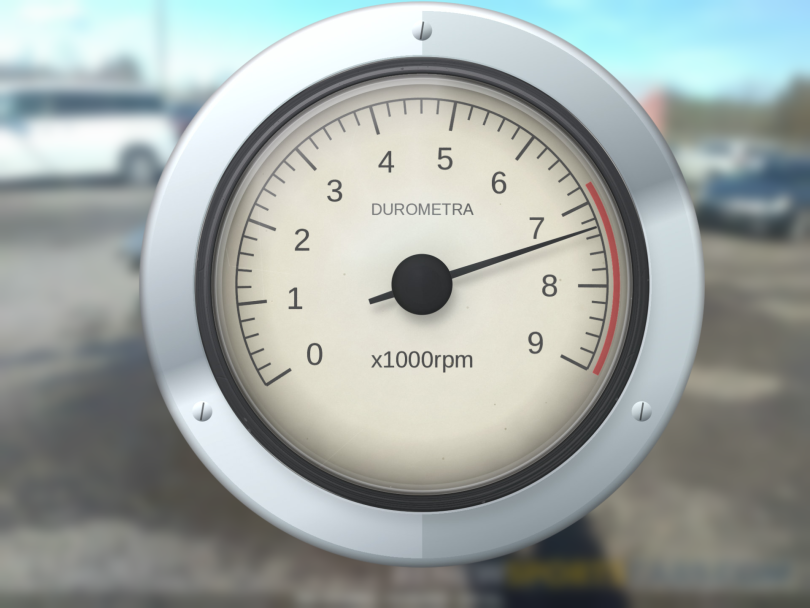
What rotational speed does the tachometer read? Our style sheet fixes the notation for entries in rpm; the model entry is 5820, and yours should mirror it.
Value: 7300
